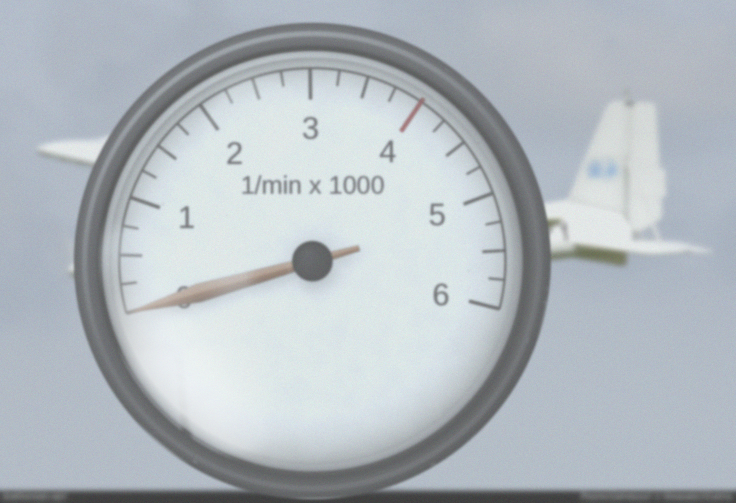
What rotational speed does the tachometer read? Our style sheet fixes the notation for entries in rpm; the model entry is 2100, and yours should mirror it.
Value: 0
